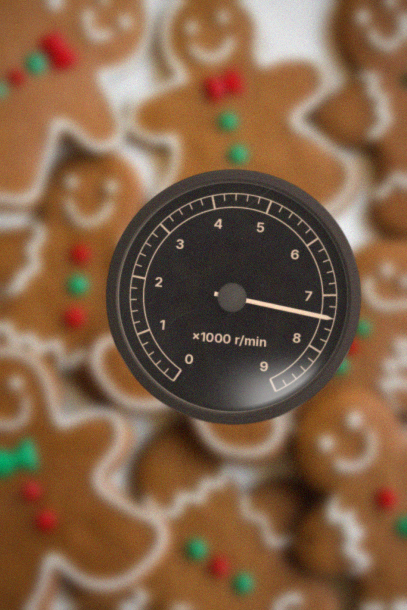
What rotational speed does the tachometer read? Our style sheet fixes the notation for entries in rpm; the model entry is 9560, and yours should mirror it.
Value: 7400
